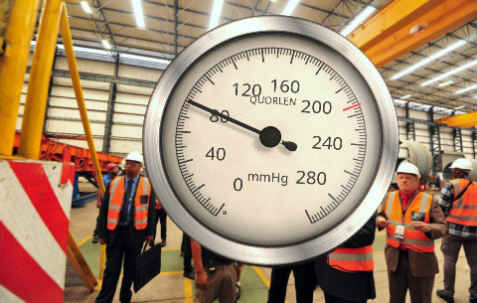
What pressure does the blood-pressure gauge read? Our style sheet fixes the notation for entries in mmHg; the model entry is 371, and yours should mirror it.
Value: 80
